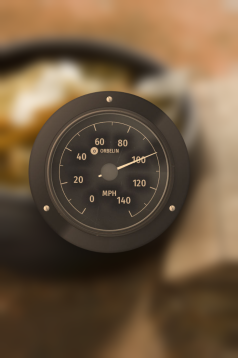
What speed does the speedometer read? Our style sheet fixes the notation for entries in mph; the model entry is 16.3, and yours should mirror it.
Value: 100
